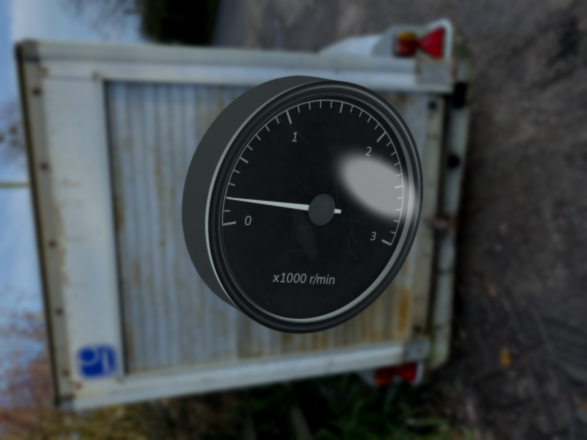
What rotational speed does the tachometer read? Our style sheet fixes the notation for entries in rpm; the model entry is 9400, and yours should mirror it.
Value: 200
